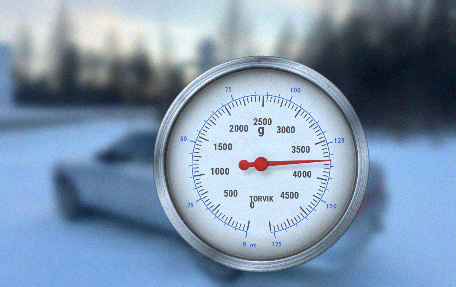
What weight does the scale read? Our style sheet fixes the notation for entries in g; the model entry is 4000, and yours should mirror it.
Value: 3750
